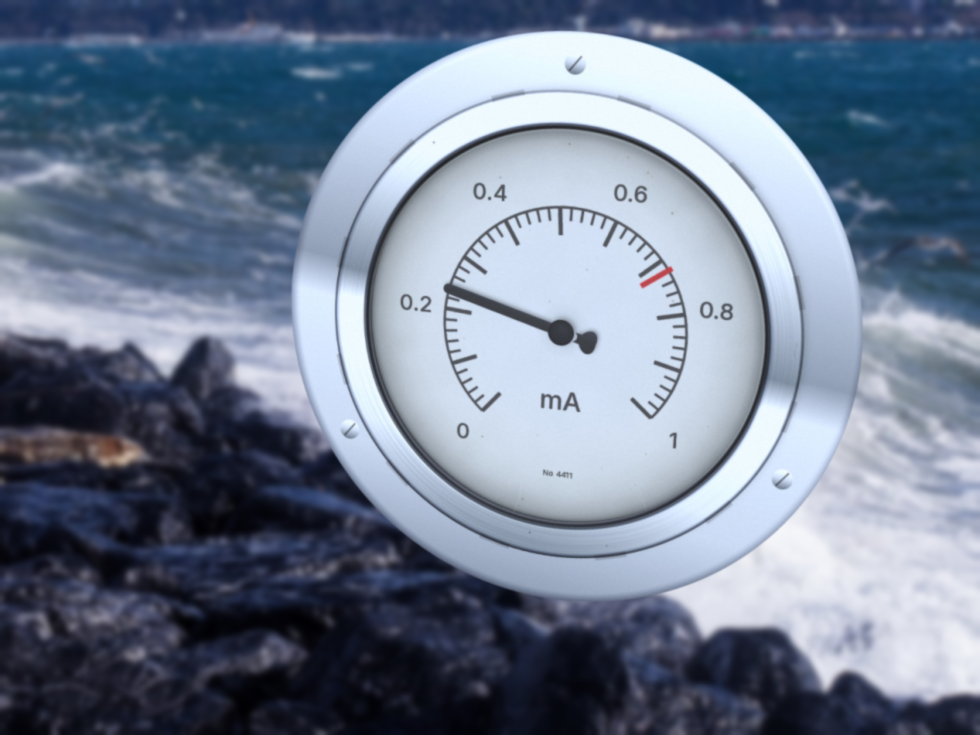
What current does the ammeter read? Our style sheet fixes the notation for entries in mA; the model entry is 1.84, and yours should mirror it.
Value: 0.24
